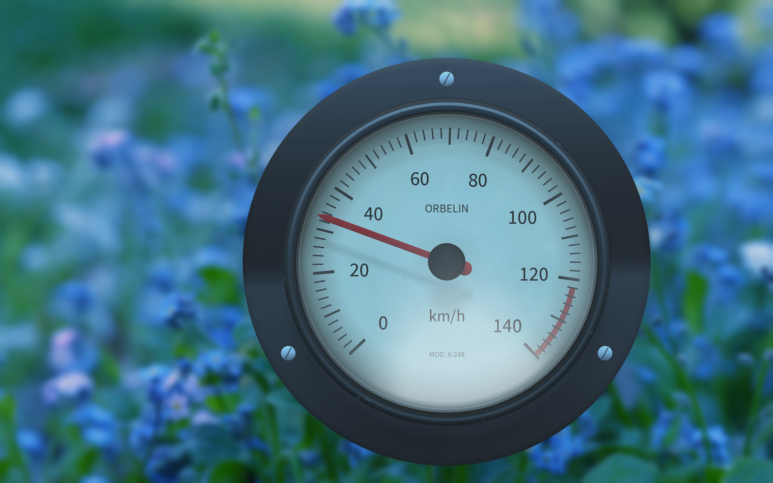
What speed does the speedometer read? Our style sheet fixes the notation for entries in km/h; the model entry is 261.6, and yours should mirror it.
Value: 33
